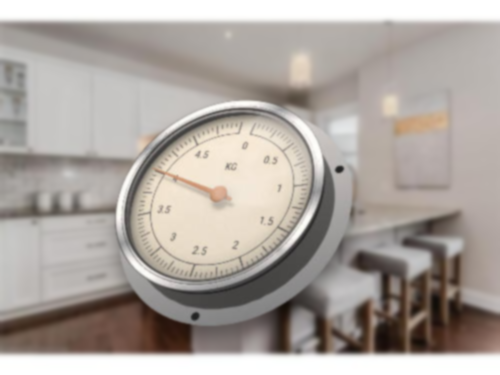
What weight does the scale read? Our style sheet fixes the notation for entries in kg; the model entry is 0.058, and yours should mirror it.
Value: 4
